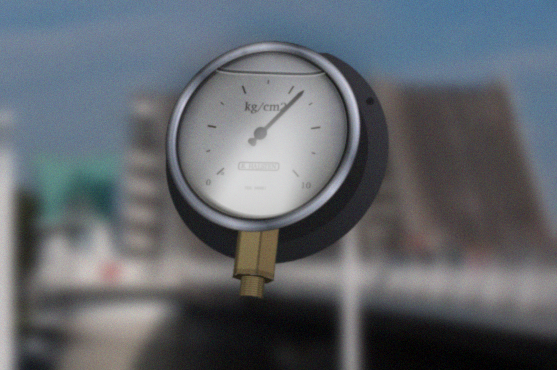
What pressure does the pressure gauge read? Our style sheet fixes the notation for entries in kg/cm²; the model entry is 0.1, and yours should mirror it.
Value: 6.5
